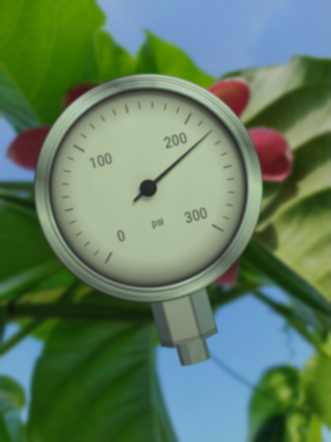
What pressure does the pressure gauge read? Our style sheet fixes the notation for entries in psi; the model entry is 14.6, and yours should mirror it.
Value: 220
